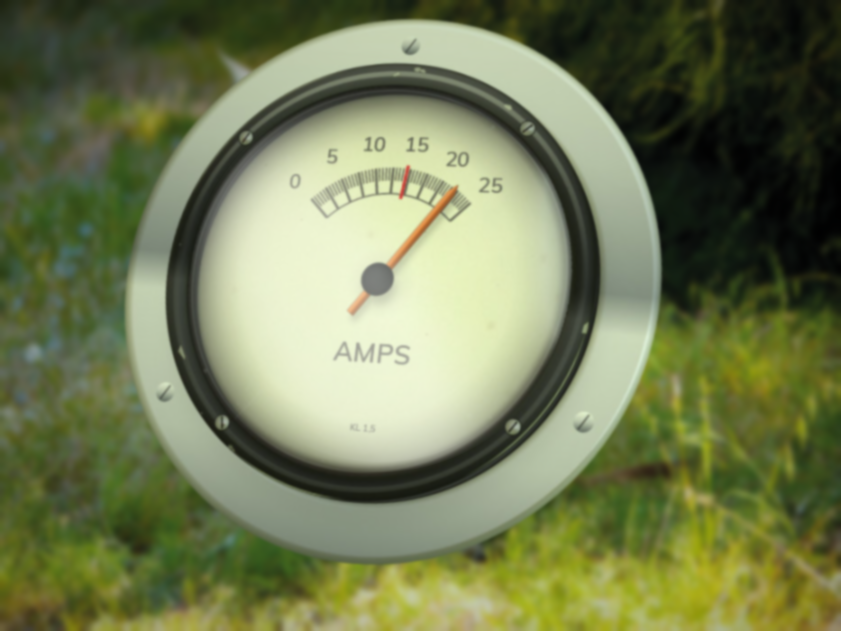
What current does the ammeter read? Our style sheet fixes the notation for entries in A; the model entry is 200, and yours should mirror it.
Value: 22.5
